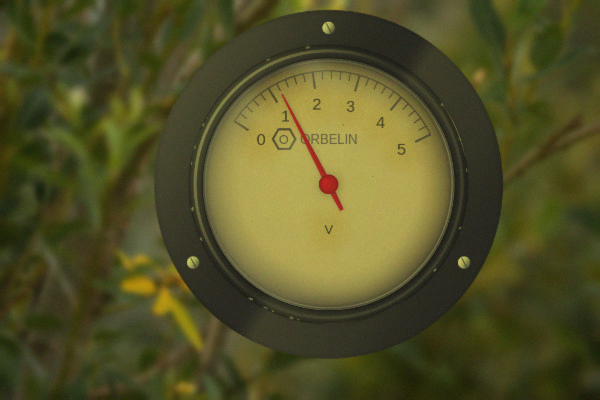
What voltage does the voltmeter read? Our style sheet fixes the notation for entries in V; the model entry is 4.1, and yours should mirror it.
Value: 1.2
